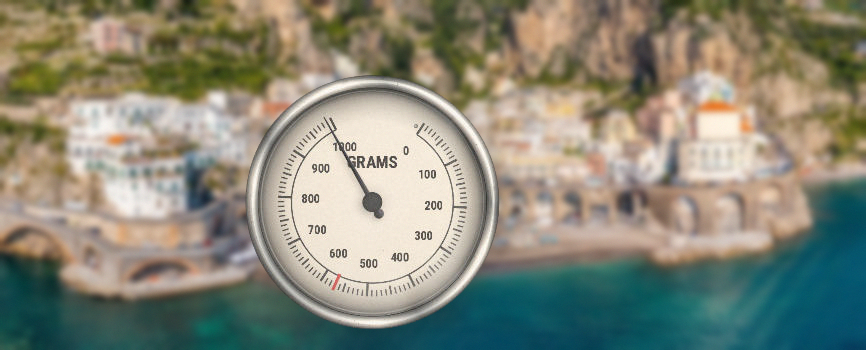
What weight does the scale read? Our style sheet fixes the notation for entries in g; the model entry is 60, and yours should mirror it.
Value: 990
